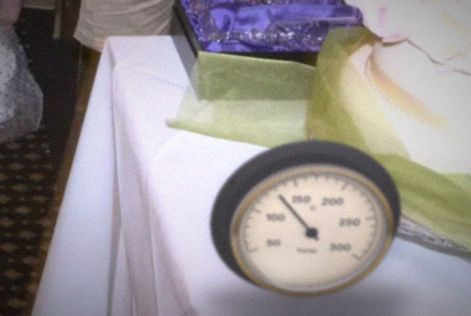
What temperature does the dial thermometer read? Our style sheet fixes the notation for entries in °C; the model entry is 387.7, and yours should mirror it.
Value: 130
